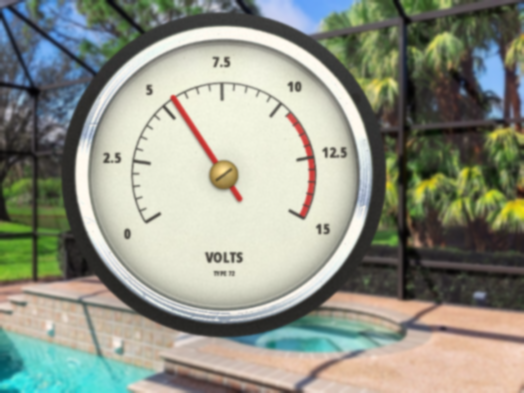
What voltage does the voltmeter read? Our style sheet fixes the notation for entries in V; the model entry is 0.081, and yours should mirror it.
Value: 5.5
